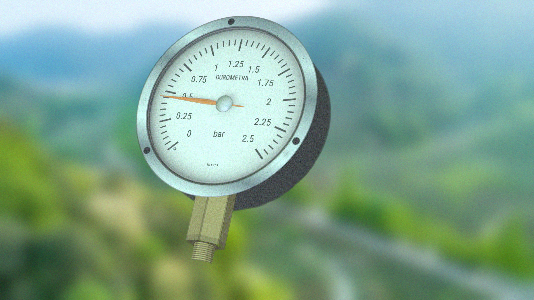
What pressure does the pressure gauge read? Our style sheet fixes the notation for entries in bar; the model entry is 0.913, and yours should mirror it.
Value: 0.45
